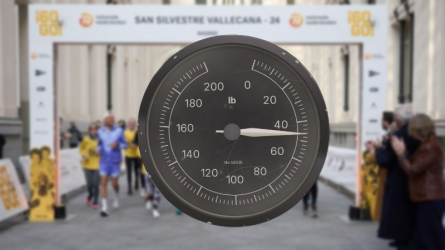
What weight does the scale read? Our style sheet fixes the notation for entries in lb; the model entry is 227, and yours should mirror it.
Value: 46
